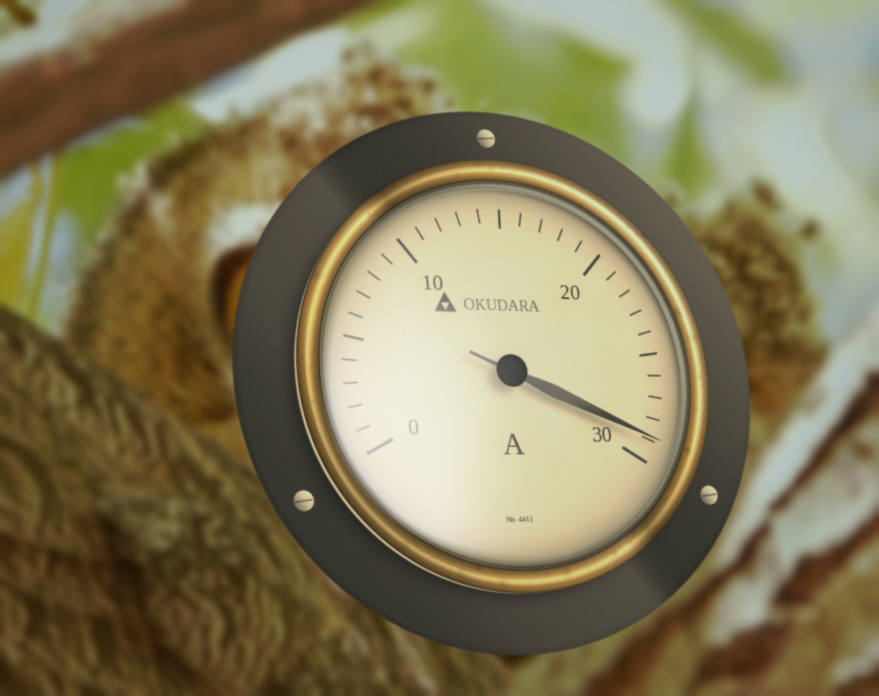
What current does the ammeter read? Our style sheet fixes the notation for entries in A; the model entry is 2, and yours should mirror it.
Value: 29
